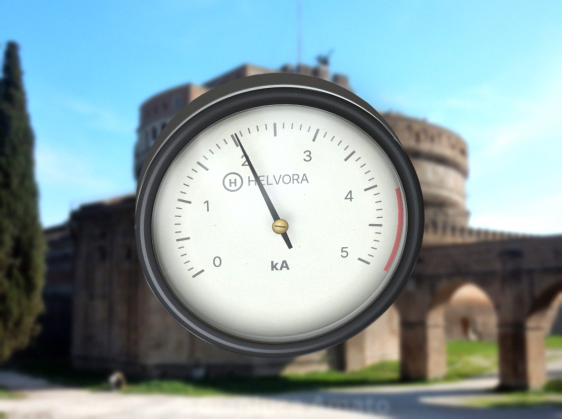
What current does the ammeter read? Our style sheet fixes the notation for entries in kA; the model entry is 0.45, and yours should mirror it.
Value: 2.05
